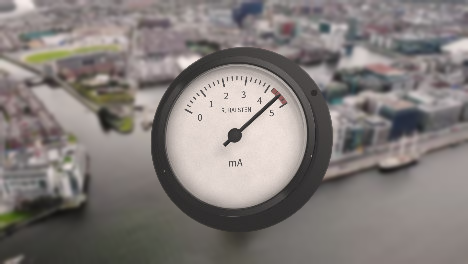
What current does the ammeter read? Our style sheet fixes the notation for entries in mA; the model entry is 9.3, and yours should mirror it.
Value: 4.6
